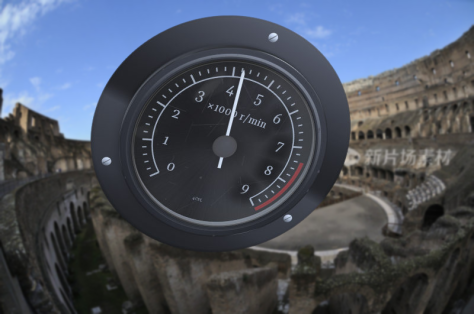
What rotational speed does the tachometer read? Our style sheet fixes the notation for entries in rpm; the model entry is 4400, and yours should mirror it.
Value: 4200
